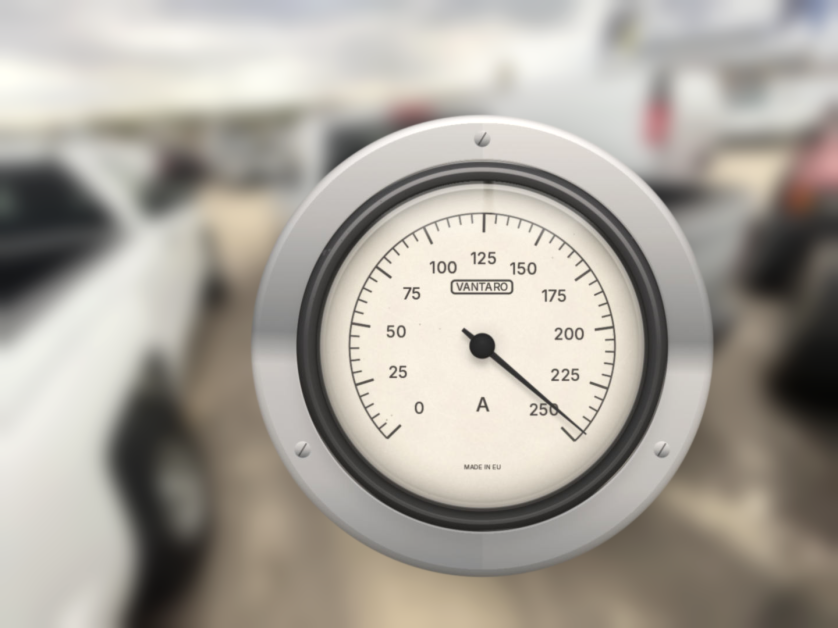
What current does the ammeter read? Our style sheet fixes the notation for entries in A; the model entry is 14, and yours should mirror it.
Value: 245
